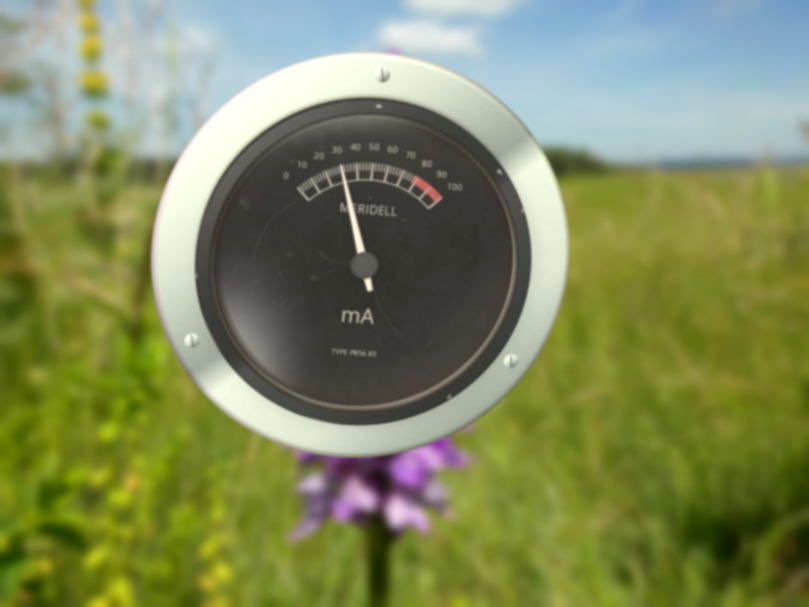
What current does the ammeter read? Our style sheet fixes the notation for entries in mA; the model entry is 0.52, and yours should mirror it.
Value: 30
